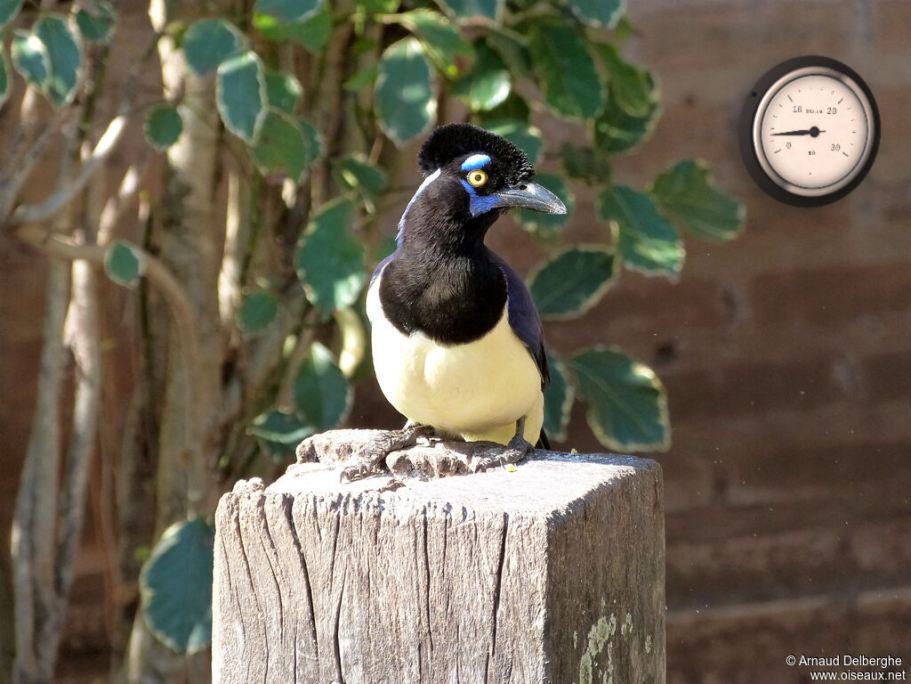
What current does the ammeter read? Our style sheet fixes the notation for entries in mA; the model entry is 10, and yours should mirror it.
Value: 3
